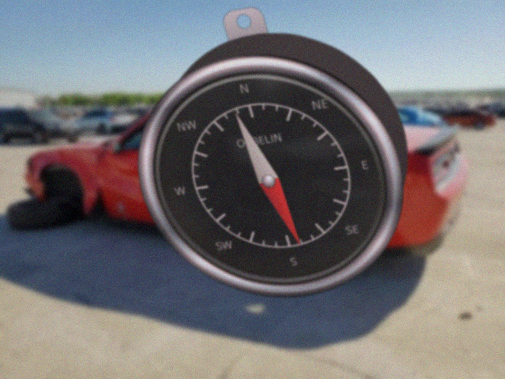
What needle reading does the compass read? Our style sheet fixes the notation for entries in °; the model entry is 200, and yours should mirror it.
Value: 170
